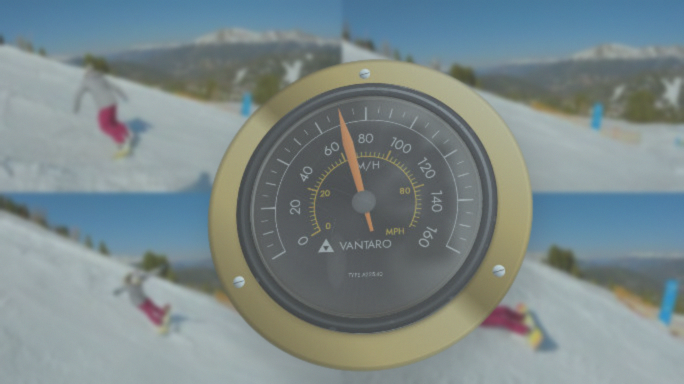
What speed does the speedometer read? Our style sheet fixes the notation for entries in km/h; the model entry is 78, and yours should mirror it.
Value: 70
